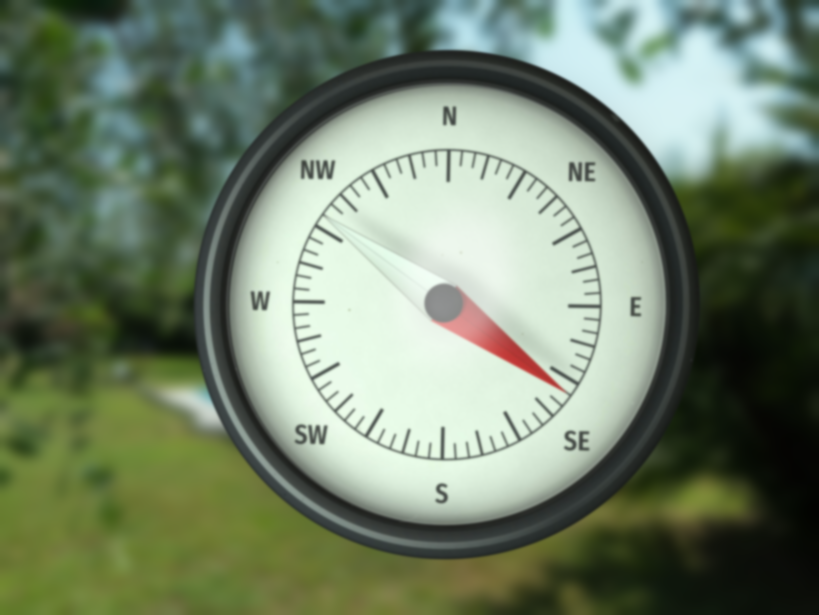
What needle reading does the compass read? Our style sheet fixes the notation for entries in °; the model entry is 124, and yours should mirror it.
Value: 125
